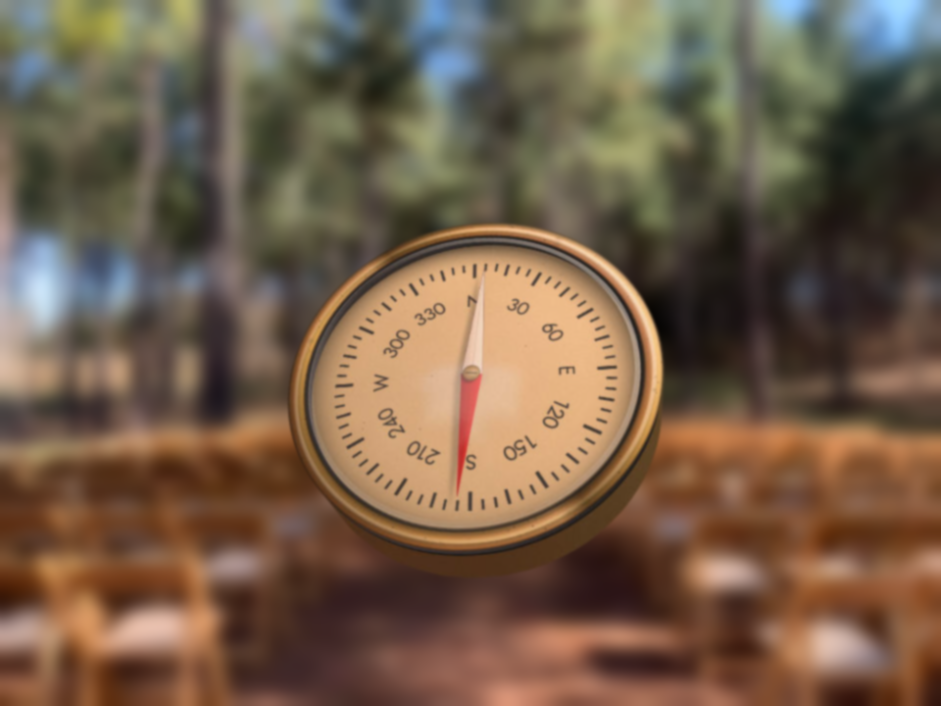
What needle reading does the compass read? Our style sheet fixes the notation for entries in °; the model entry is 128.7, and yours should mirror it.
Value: 185
